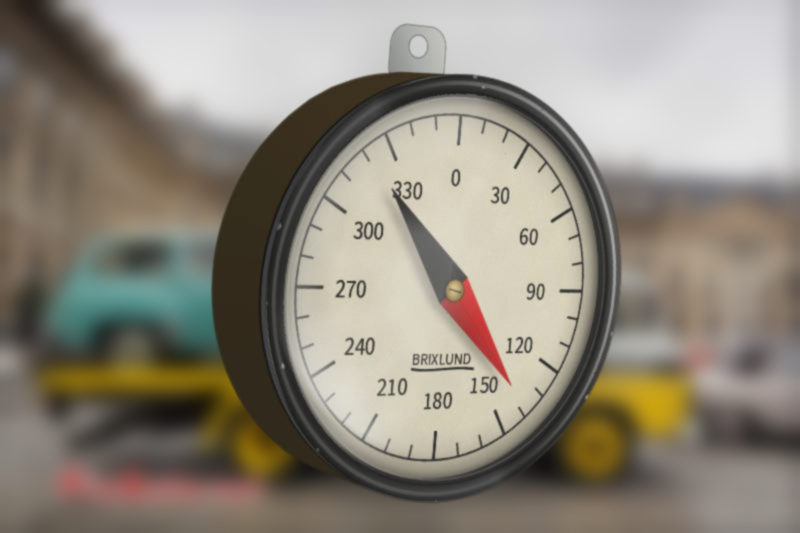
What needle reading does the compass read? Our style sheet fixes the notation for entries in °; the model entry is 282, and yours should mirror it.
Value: 140
